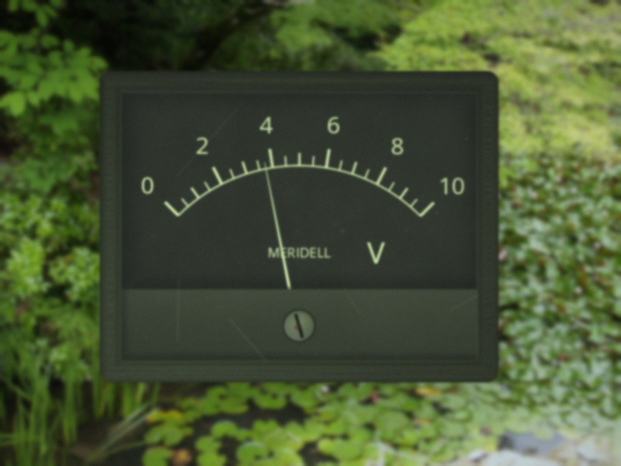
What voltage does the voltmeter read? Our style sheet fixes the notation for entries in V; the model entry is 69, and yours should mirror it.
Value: 3.75
